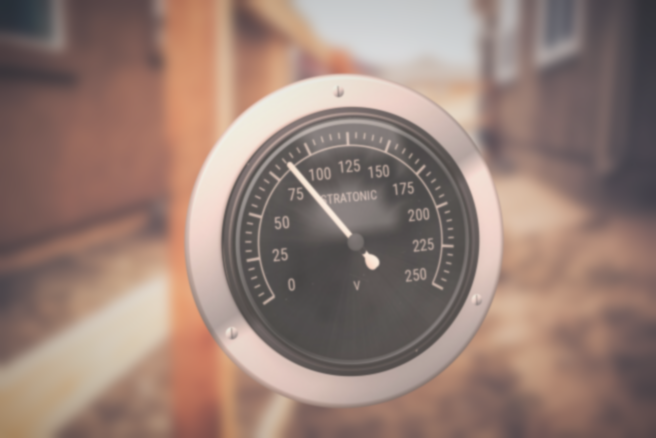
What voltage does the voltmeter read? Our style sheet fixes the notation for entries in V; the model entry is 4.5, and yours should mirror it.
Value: 85
